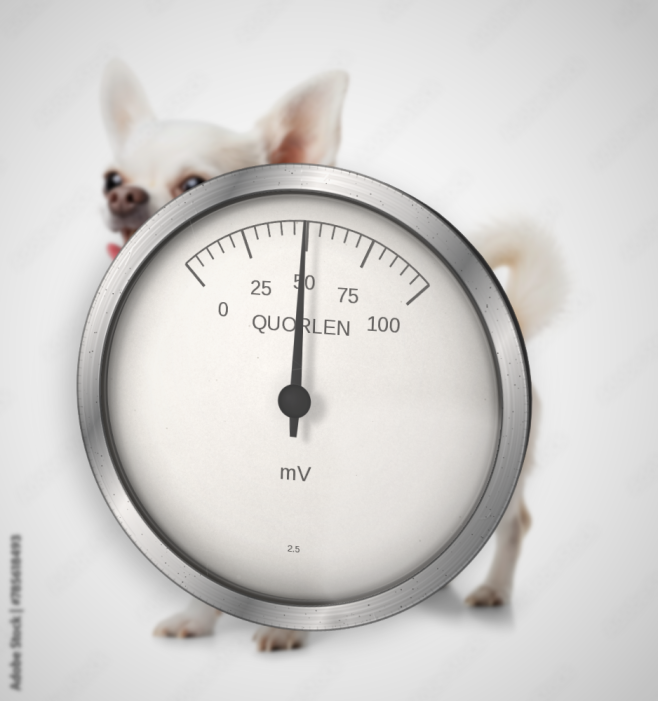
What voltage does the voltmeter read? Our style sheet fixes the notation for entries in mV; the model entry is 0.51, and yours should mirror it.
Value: 50
